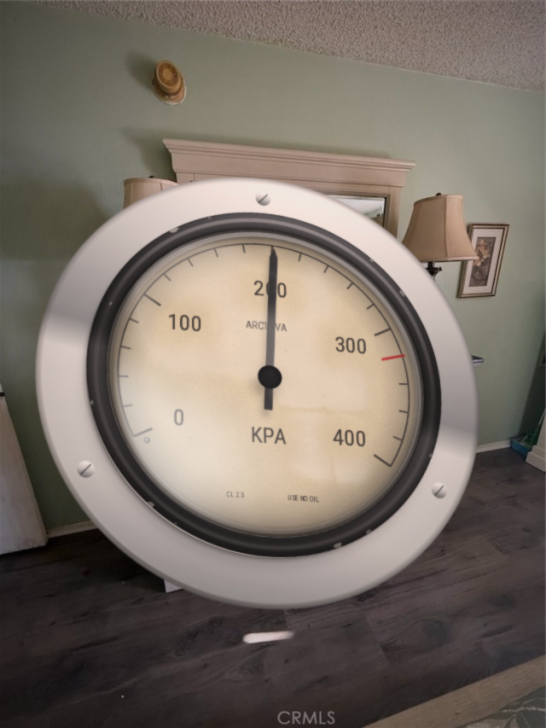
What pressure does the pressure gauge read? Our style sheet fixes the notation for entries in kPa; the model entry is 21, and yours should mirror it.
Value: 200
